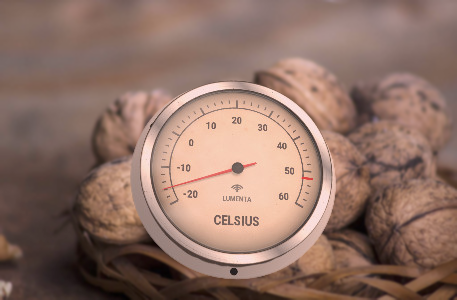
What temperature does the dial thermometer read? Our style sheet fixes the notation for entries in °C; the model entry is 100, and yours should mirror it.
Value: -16
